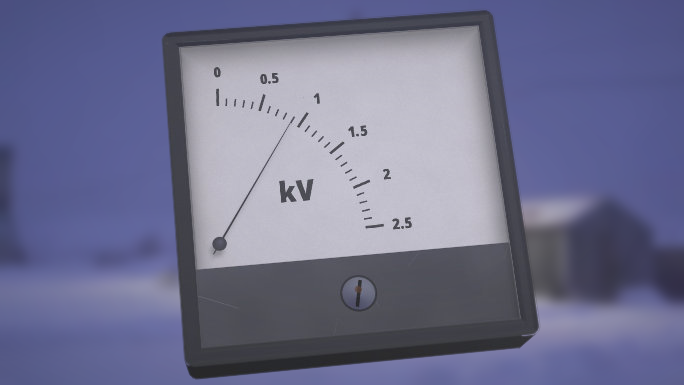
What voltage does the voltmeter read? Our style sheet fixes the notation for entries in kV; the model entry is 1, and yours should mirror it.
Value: 0.9
